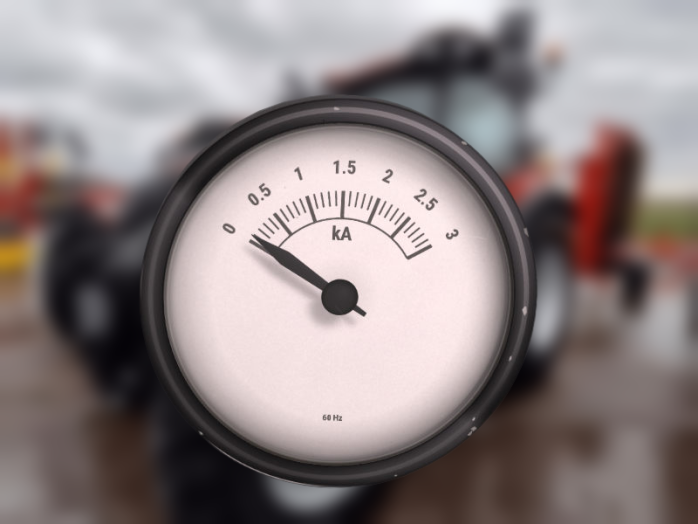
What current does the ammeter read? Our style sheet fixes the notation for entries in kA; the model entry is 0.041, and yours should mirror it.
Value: 0.1
